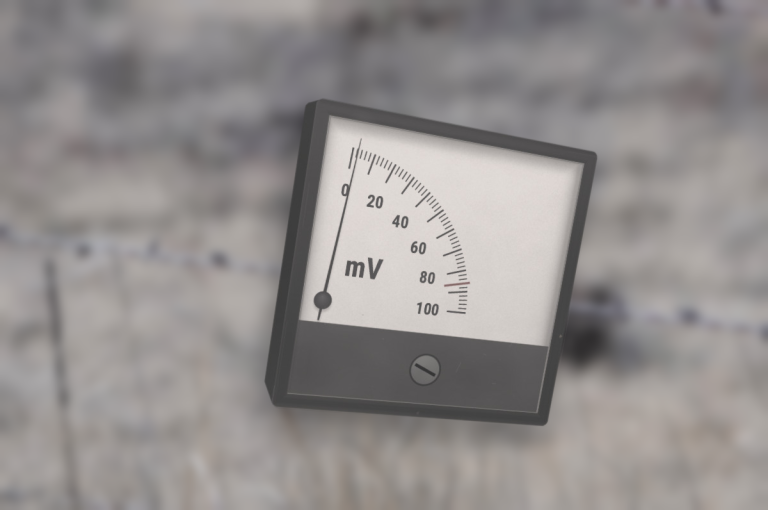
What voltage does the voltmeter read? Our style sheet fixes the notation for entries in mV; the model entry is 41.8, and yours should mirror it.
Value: 2
